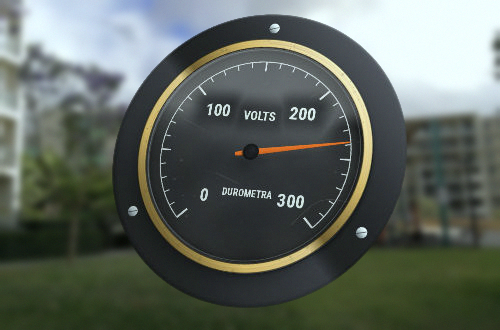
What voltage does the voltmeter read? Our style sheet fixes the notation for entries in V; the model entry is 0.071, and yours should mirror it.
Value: 240
